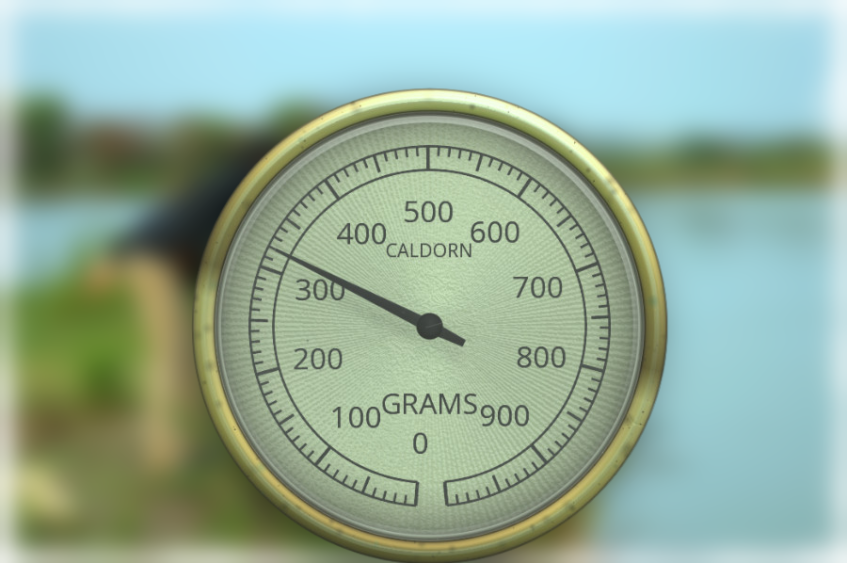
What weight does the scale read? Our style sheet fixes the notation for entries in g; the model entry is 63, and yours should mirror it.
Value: 320
